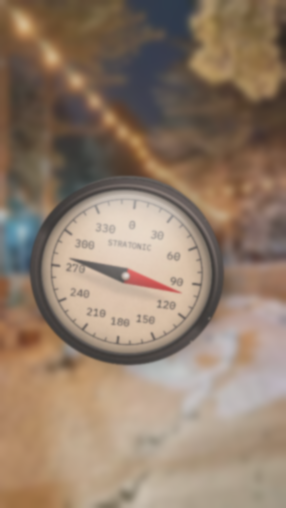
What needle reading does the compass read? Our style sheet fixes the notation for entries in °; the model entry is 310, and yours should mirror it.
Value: 100
